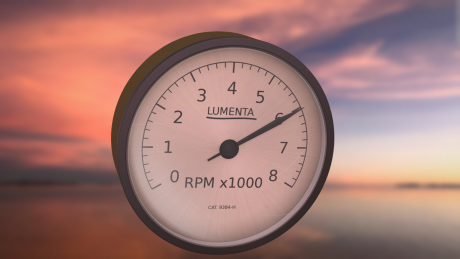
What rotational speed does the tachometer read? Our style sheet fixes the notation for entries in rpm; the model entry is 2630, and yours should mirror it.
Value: 6000
